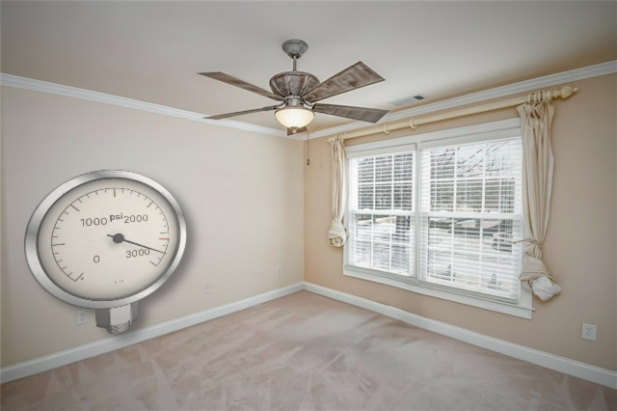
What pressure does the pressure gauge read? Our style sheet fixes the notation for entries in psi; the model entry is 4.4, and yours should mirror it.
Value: 2800
